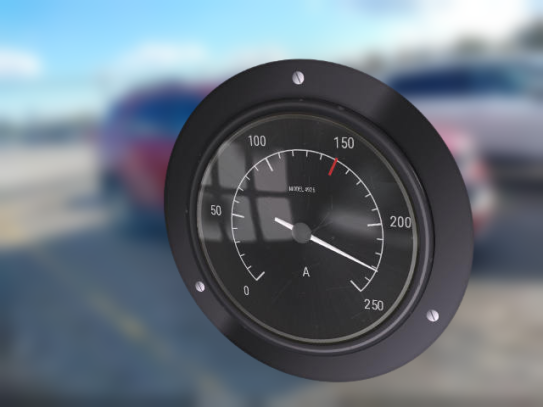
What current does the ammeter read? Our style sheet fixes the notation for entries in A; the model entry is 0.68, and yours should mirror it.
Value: 230
